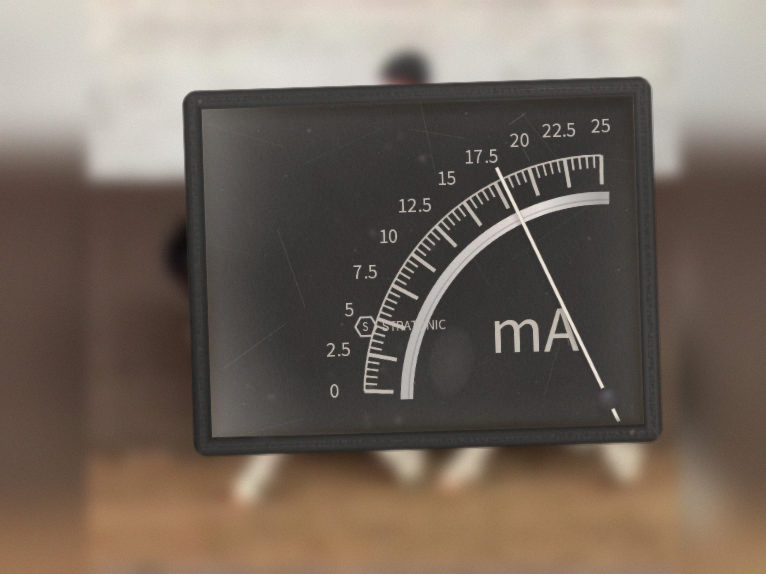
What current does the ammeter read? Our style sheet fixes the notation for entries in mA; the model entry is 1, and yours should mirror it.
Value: 18
